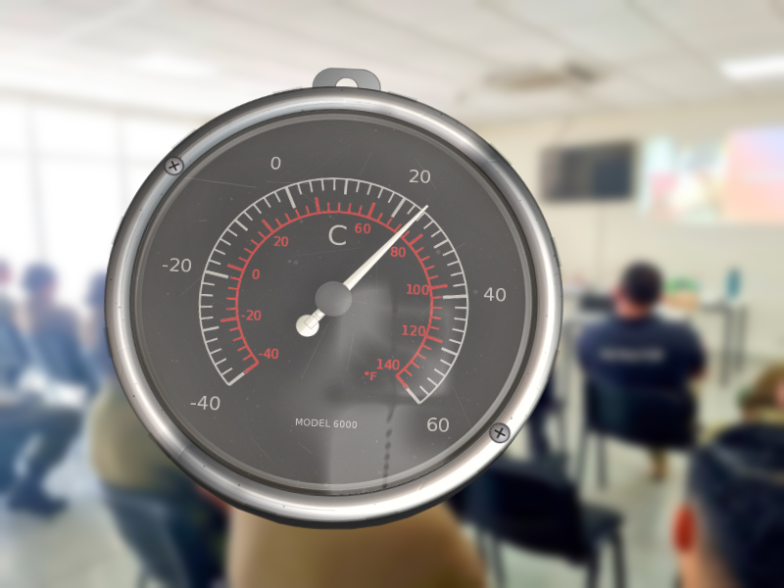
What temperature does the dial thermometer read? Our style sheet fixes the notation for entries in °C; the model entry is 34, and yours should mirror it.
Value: 24
